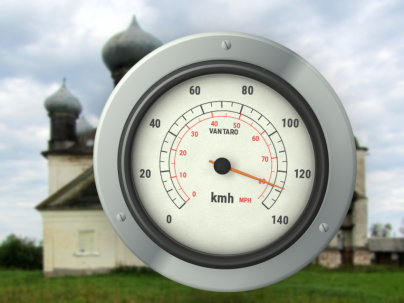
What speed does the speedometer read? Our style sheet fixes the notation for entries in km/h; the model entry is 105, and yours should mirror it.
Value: 127.5
